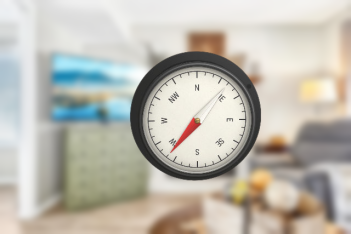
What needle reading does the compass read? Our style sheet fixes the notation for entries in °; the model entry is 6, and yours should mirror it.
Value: 220
